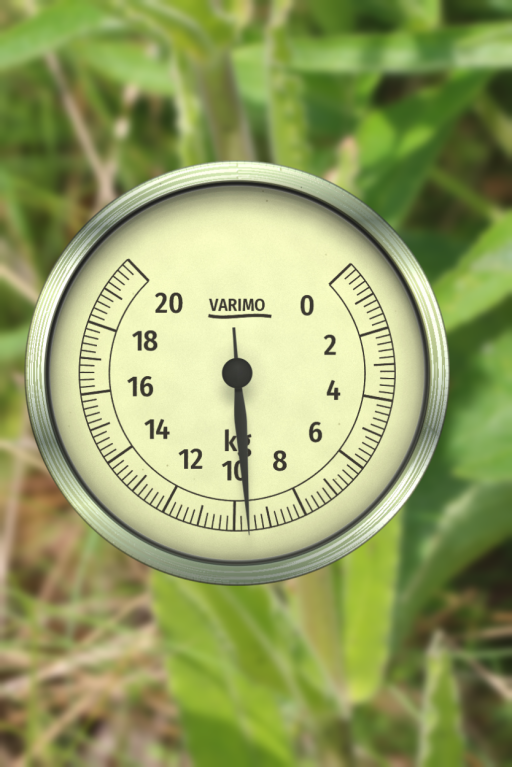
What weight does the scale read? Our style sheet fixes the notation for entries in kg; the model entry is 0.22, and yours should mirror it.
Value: 9.6
